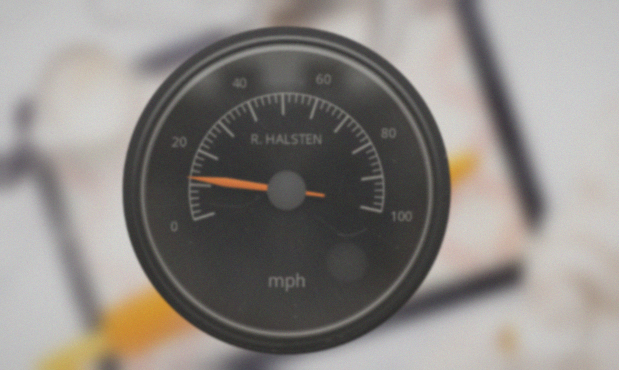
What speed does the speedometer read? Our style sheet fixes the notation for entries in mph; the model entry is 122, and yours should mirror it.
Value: 12
